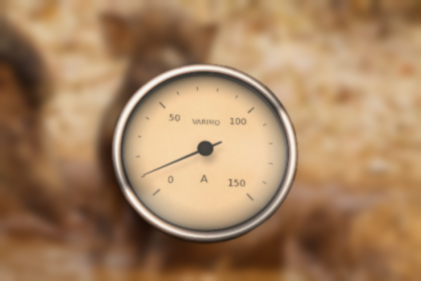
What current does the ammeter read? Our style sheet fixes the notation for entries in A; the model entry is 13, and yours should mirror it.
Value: 10
